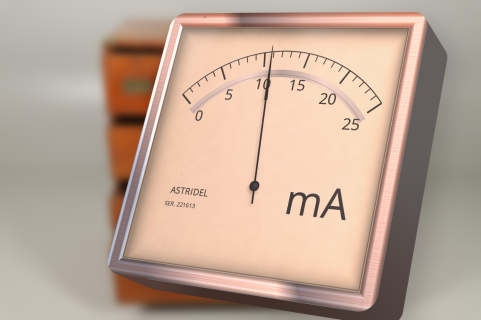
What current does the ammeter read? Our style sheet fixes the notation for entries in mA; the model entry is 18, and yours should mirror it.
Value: 11
